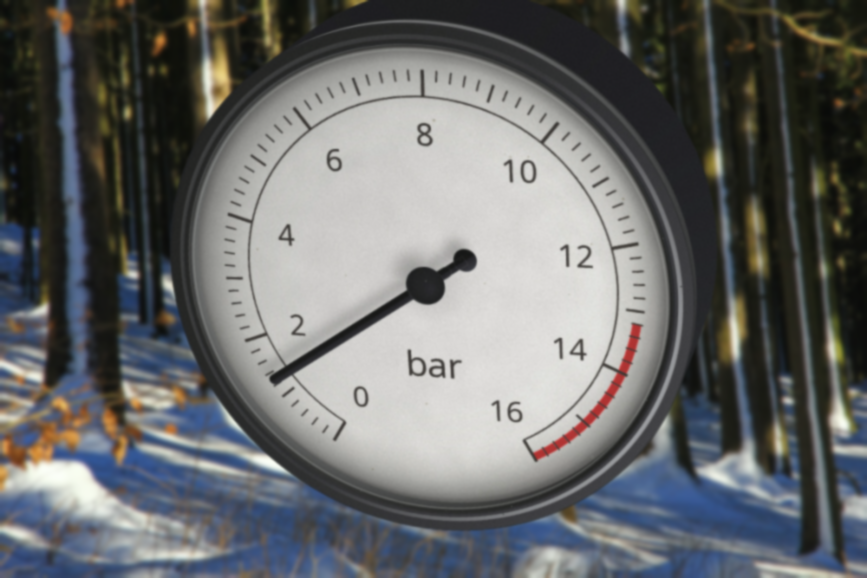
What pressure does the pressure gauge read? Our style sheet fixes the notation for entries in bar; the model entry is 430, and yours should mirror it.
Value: 1.3
